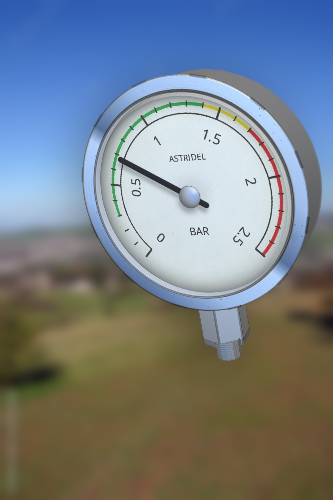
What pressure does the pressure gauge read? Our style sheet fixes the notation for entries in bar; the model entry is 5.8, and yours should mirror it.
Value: 0.7
